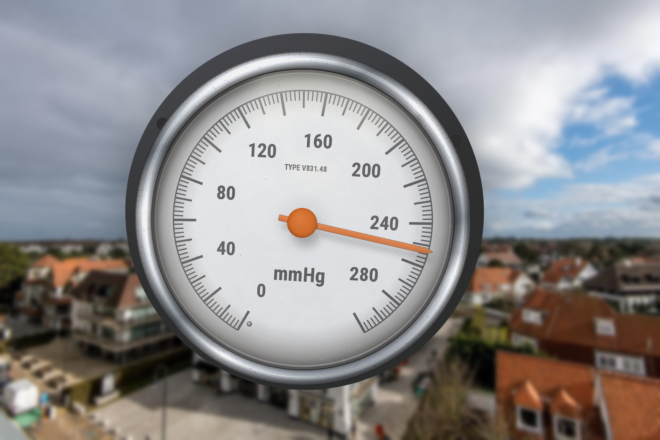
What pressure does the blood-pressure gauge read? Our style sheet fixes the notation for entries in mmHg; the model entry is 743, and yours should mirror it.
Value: 252
